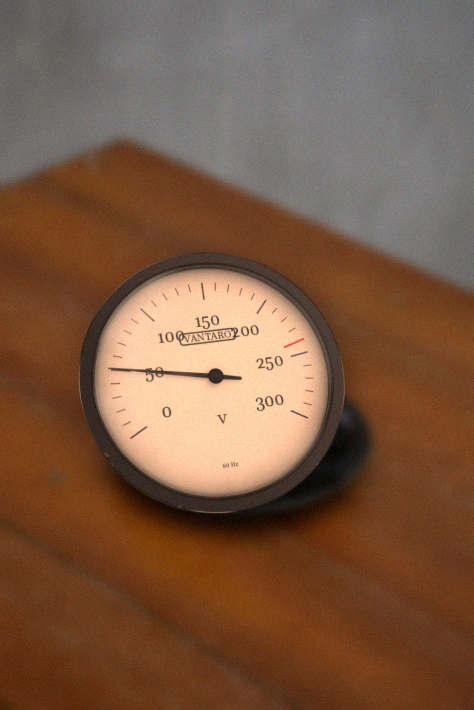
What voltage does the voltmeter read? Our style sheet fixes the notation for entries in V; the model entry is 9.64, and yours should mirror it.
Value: 50
